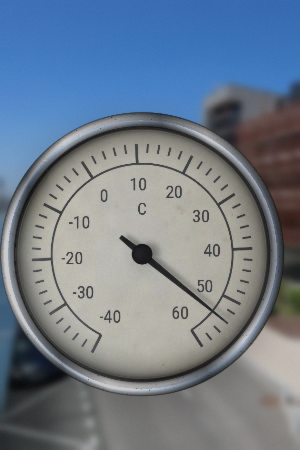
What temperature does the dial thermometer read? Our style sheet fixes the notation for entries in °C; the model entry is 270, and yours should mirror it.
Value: 54
